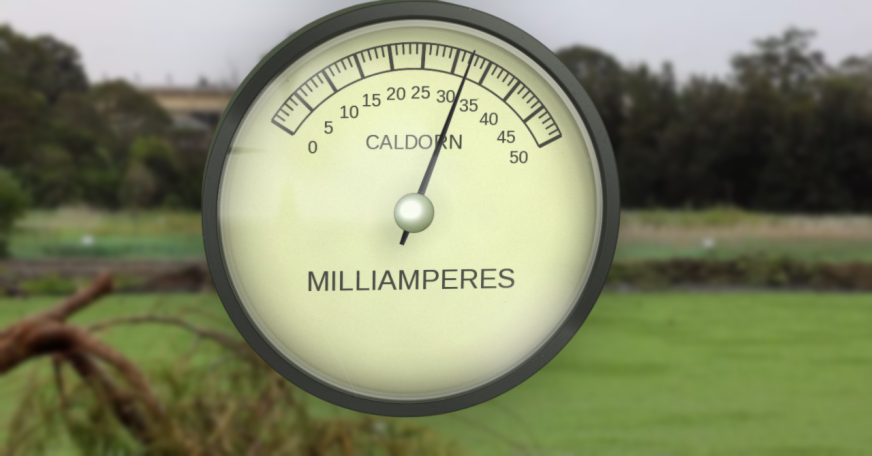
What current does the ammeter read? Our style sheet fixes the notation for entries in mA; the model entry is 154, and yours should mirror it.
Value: 32
